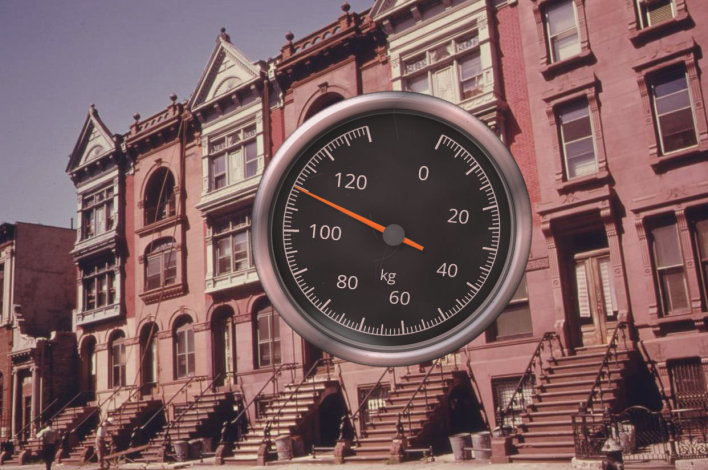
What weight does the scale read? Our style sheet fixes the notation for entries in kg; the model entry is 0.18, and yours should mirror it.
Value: 110
